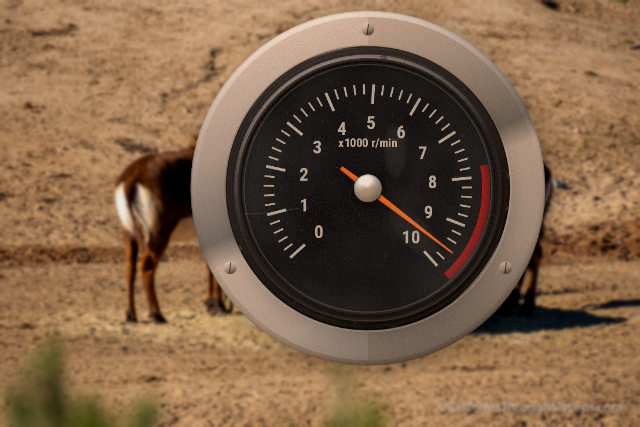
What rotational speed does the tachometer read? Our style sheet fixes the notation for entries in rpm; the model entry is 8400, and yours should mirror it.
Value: 9600
